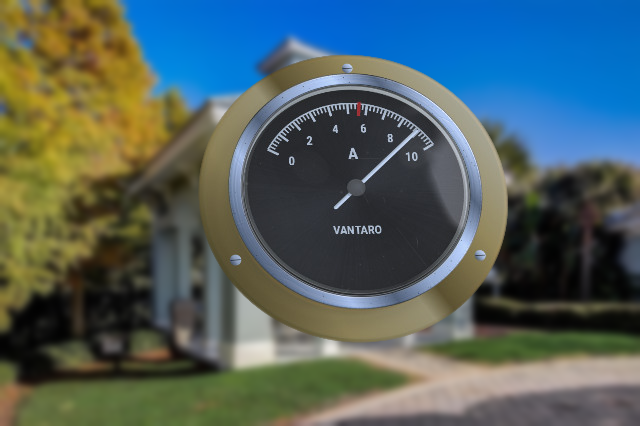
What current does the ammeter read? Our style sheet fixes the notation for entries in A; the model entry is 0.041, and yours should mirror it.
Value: 9
